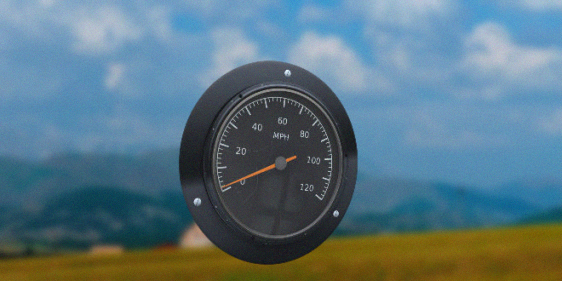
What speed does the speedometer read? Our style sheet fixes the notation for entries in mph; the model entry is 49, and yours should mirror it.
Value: 2
